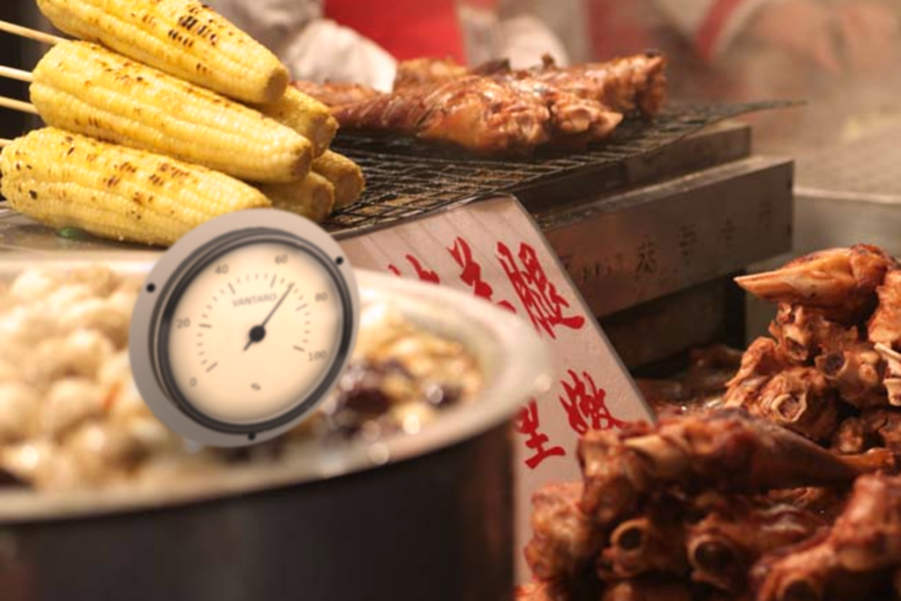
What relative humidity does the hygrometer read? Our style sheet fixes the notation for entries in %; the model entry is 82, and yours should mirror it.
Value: 68
